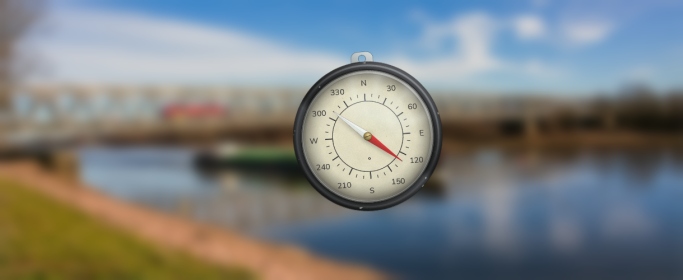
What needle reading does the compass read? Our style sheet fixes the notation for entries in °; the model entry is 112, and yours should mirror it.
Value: 130
